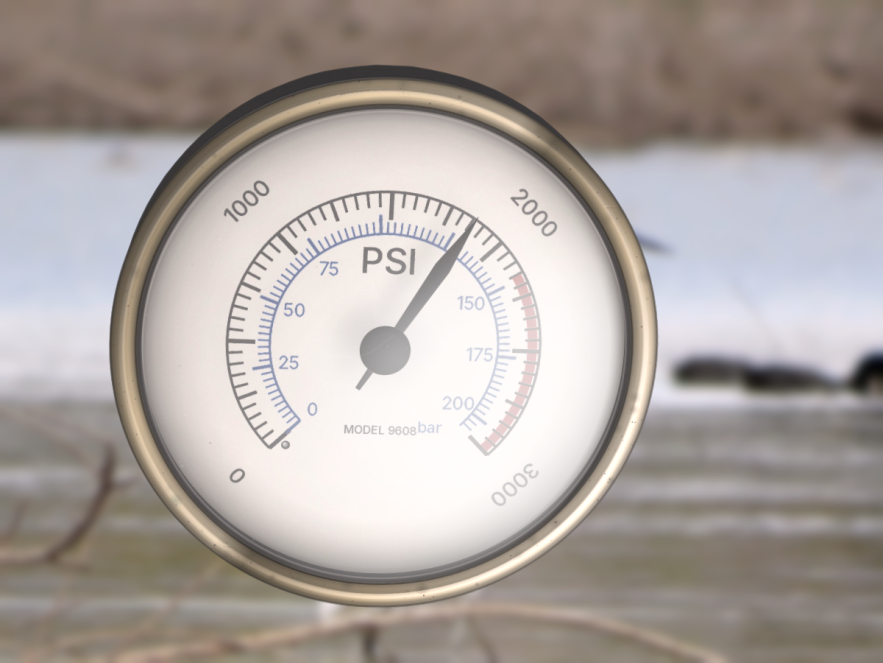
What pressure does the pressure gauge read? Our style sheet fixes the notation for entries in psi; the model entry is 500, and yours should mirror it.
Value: 1850
